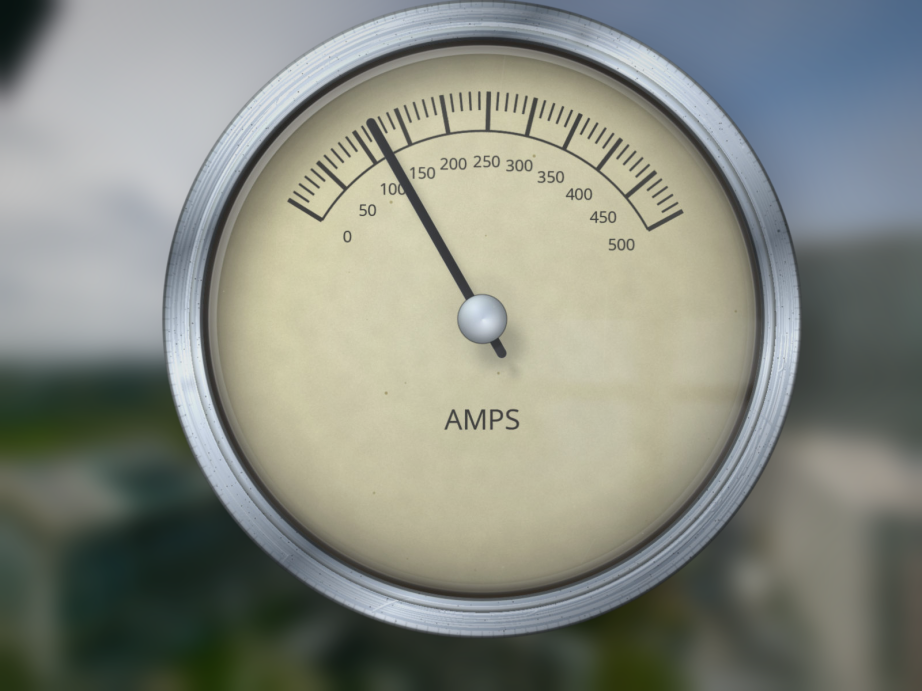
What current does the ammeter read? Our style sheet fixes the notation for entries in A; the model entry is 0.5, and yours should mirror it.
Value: 120
